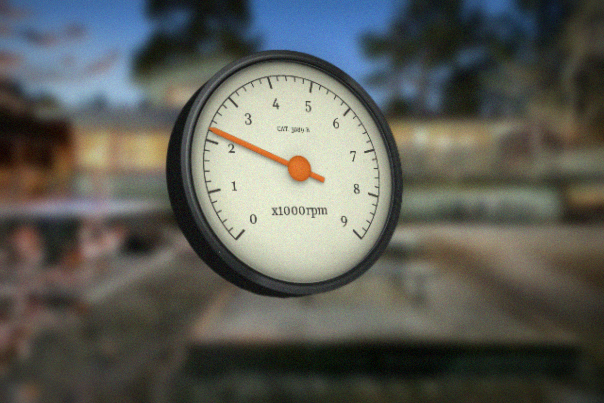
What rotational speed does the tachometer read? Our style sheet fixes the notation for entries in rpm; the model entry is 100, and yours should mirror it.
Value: 2200
